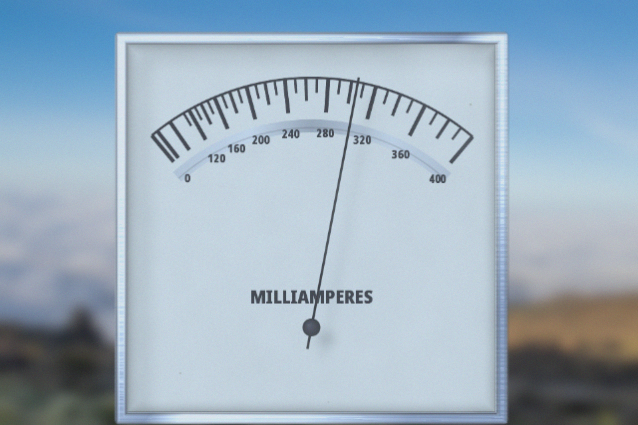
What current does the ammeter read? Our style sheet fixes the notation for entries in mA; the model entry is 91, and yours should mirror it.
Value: 305
